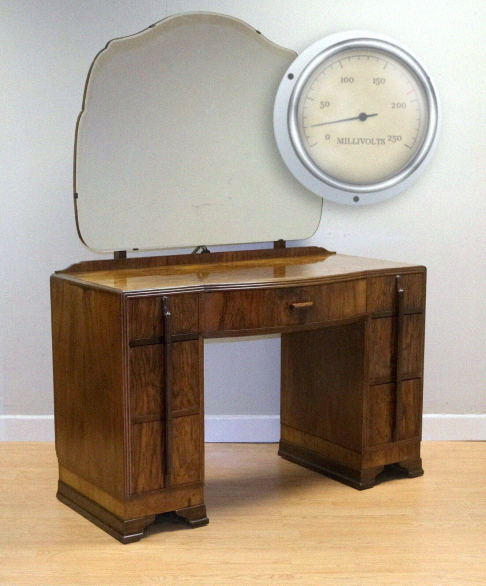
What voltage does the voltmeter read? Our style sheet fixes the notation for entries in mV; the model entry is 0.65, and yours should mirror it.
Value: 20
